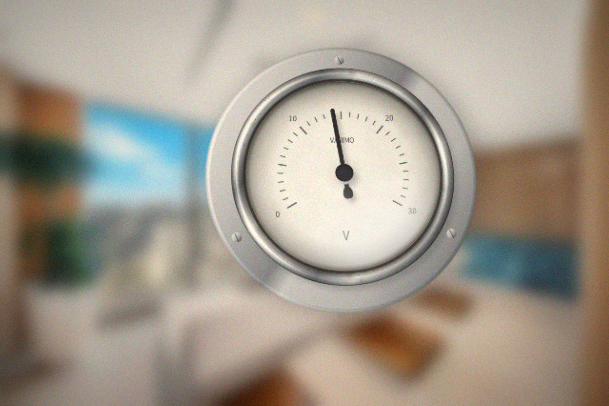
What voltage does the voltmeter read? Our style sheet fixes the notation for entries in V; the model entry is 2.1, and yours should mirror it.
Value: 14
